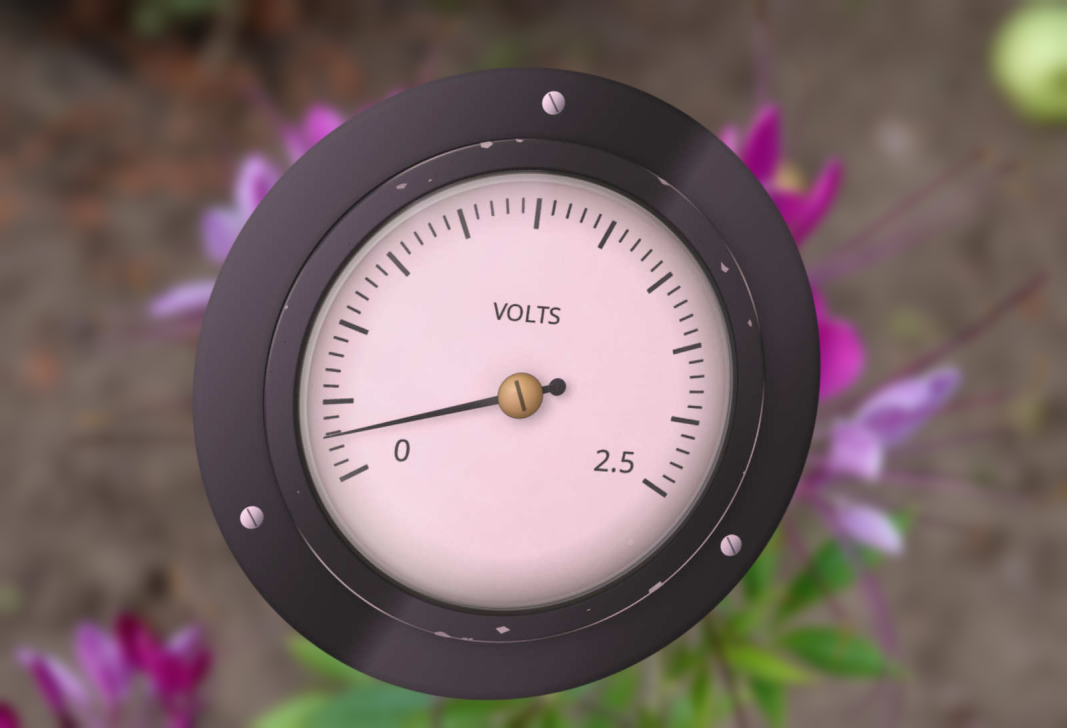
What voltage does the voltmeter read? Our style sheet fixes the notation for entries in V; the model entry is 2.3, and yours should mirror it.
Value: 0.15
